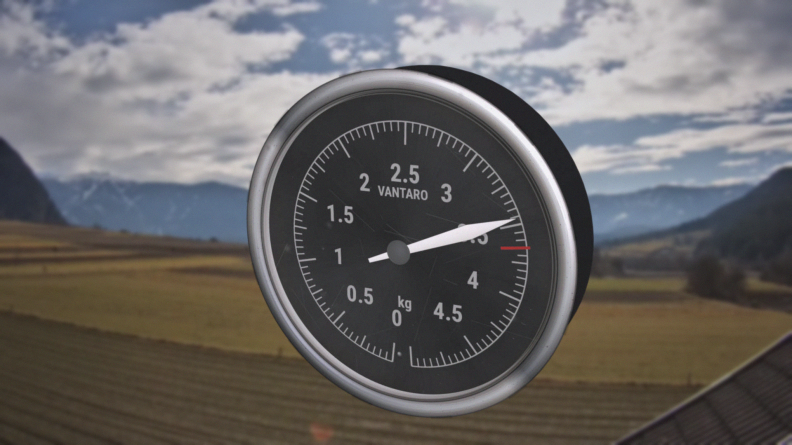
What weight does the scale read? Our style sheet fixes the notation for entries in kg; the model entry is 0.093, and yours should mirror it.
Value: 3.45
